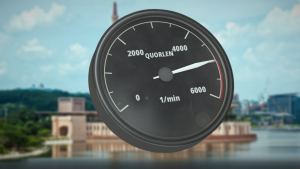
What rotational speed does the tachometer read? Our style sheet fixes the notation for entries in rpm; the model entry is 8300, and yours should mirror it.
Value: 5000
